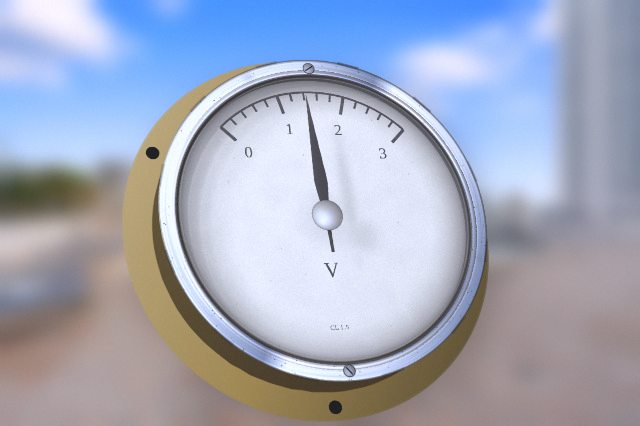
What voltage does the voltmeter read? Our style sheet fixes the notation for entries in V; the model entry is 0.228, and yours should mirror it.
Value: 1.4
